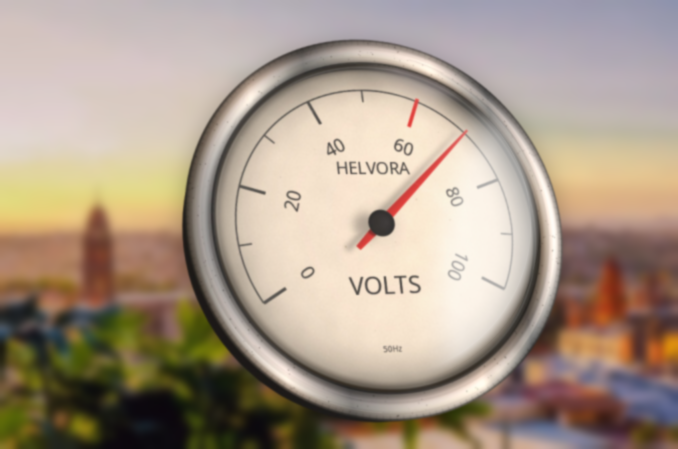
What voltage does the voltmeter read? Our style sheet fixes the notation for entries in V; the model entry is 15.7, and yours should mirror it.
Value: 70
